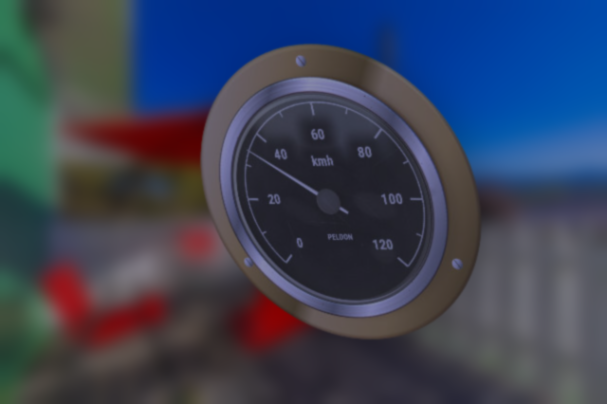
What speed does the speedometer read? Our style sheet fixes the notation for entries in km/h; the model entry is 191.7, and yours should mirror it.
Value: 35
